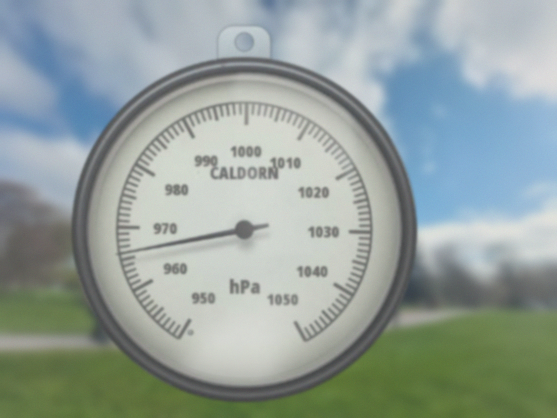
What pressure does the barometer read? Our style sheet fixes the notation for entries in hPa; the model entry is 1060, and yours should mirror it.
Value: 966
